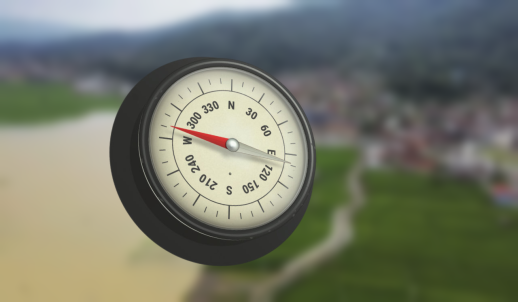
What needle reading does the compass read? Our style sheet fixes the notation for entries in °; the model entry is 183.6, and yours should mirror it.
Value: 280
